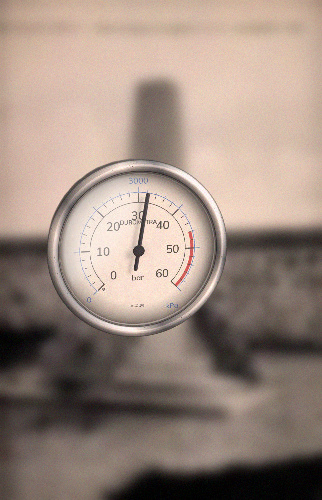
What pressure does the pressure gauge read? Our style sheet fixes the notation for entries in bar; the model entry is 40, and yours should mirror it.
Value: 32
